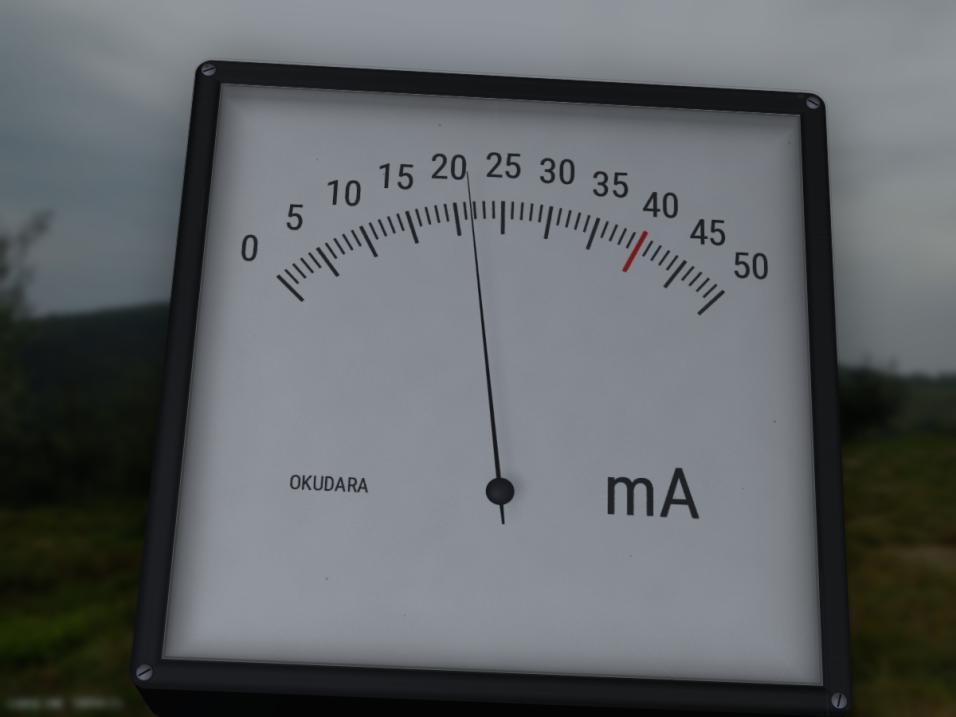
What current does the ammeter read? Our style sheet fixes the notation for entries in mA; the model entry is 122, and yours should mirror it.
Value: 21.5
